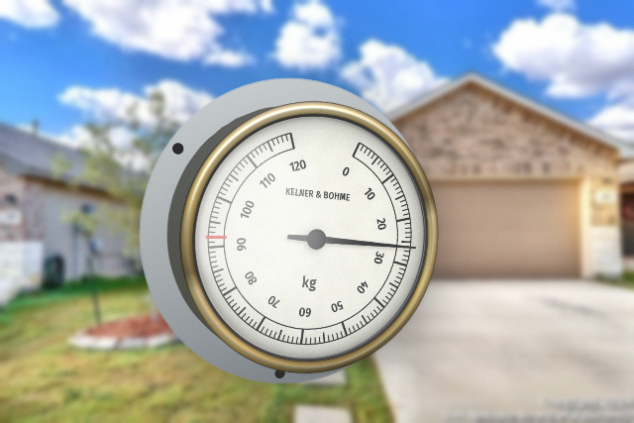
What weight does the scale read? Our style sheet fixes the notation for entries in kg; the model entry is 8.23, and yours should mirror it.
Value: 26
